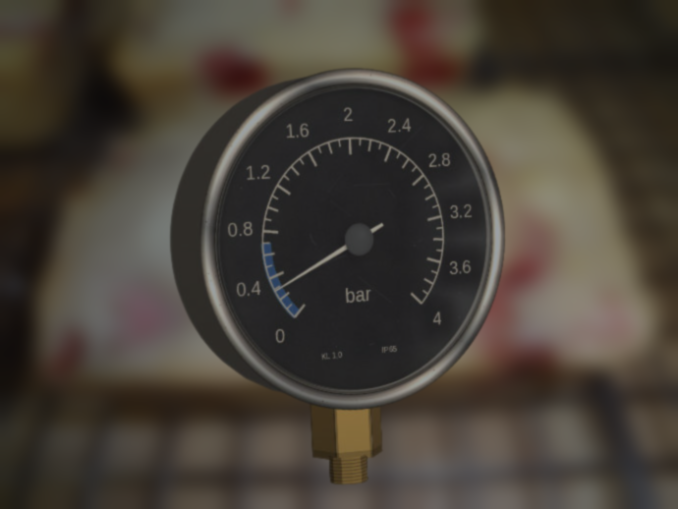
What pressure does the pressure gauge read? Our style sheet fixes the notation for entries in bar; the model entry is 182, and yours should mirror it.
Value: 0.3
